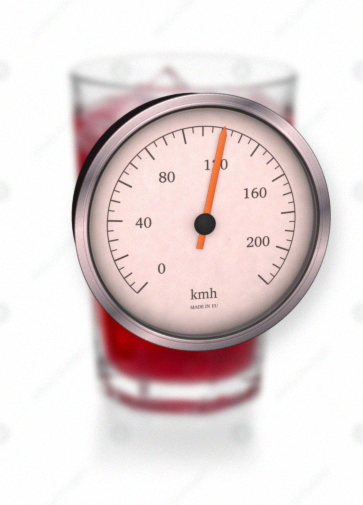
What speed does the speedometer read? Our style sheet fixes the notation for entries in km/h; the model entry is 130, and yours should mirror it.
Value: 120
